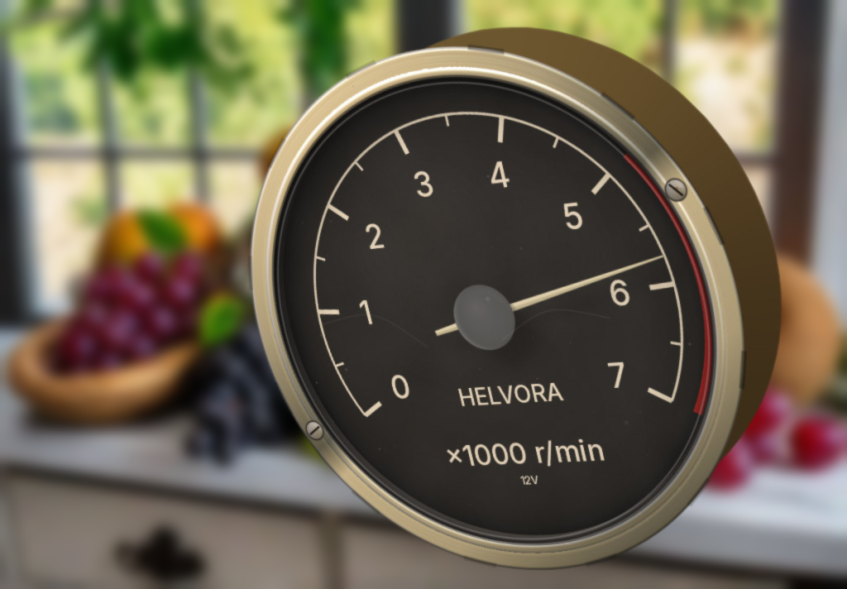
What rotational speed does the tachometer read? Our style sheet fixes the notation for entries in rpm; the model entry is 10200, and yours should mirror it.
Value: 5750
